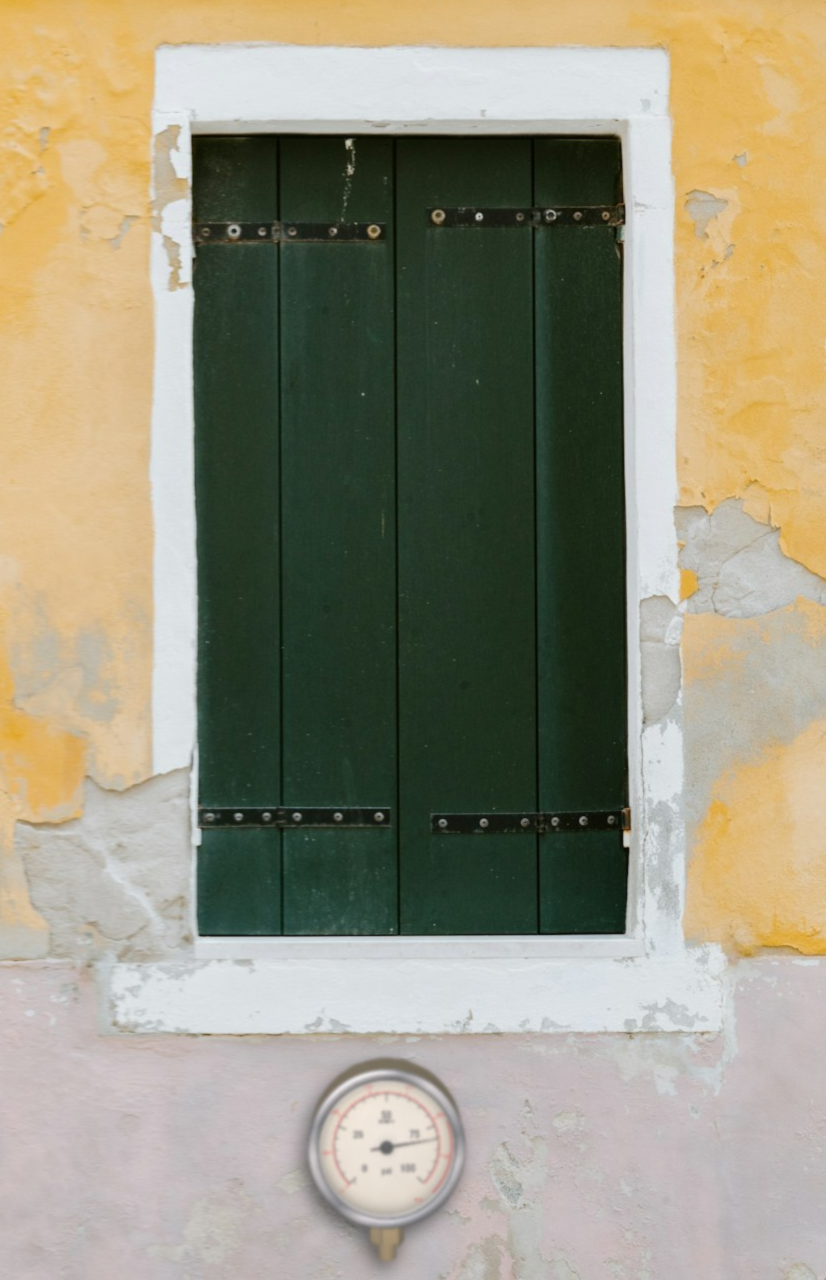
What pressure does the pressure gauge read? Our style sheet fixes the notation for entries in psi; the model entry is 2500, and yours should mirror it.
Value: 80
